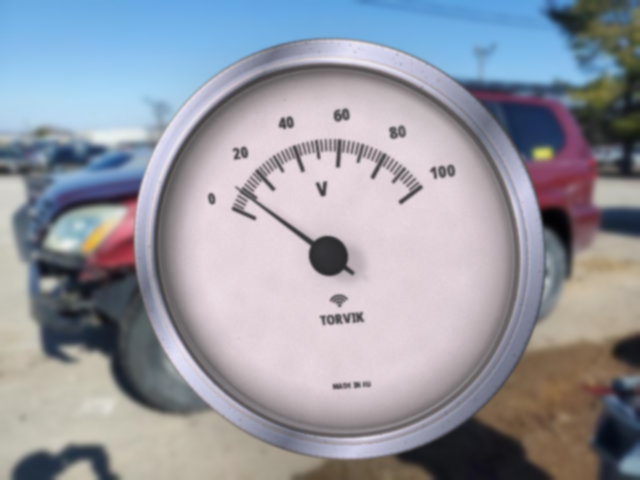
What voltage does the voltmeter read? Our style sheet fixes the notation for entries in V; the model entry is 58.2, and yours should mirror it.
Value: 10
